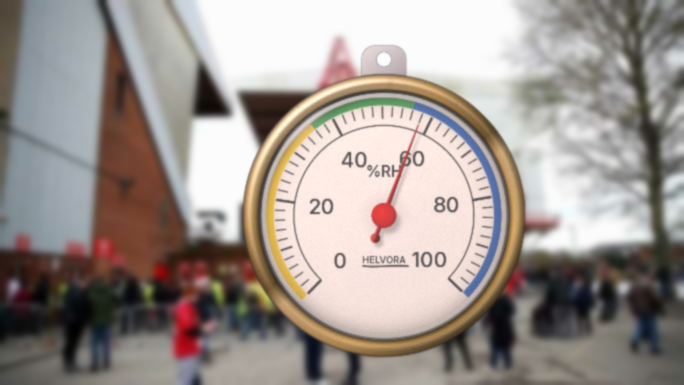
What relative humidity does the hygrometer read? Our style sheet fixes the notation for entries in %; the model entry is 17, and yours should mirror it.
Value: 58
